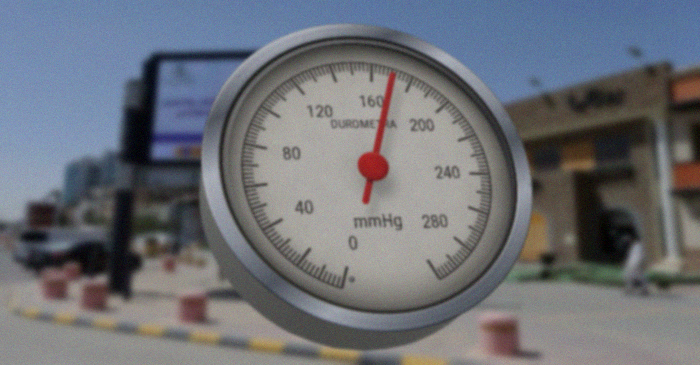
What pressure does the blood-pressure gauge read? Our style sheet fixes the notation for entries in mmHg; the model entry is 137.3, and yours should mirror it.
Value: 170
